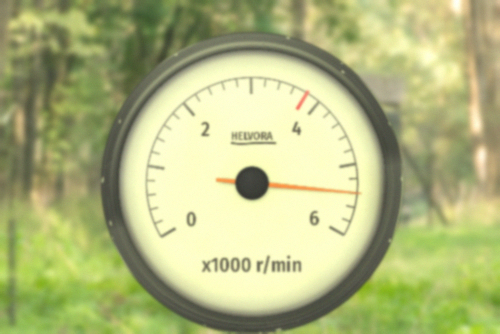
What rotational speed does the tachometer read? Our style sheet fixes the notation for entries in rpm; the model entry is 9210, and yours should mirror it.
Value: 5400
